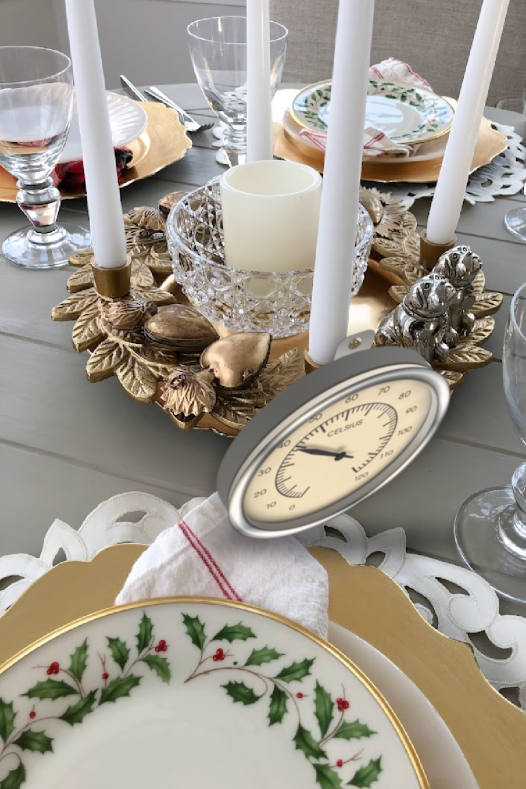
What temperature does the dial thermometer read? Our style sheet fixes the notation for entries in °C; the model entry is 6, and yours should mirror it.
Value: 40
